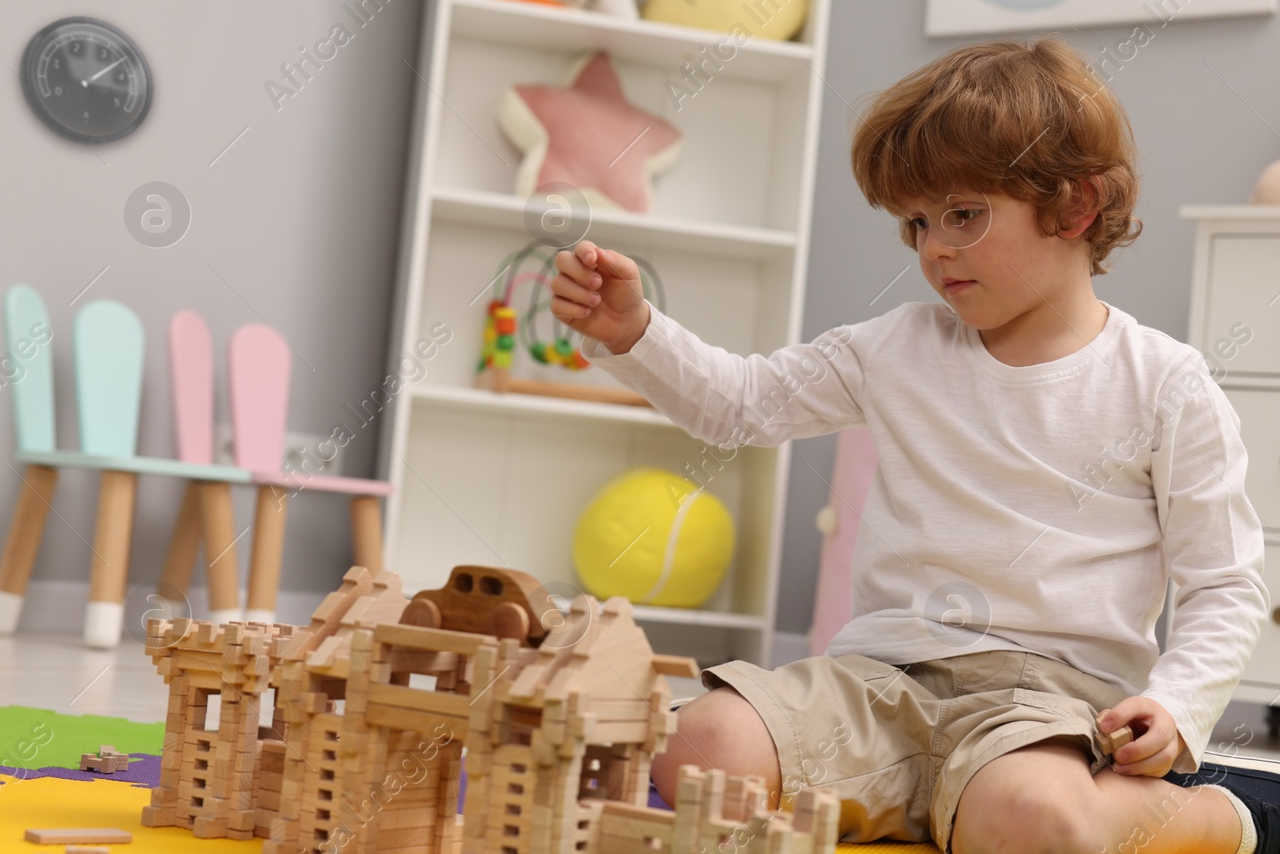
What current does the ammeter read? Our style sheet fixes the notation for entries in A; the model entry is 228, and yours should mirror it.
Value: 3.5
